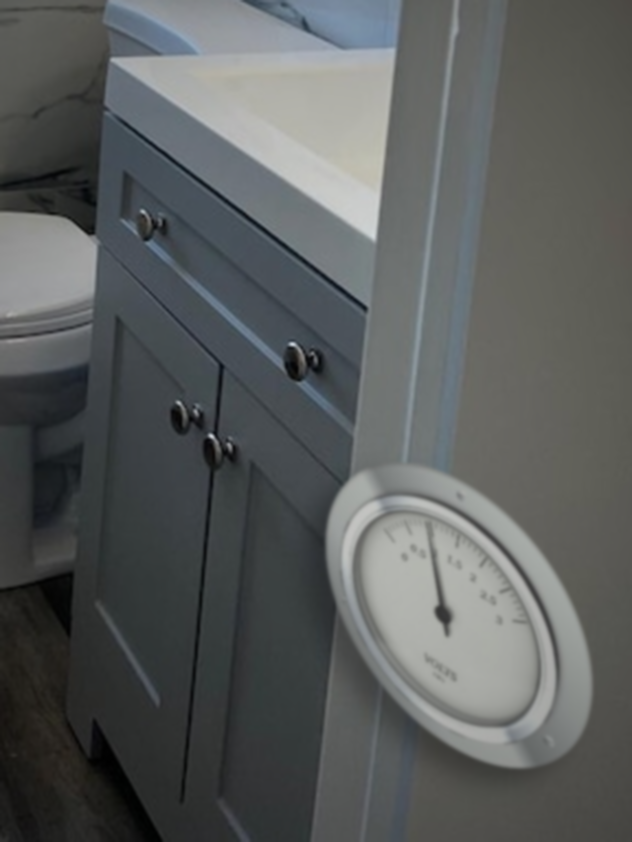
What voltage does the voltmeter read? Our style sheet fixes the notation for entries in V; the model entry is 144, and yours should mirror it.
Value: 1
